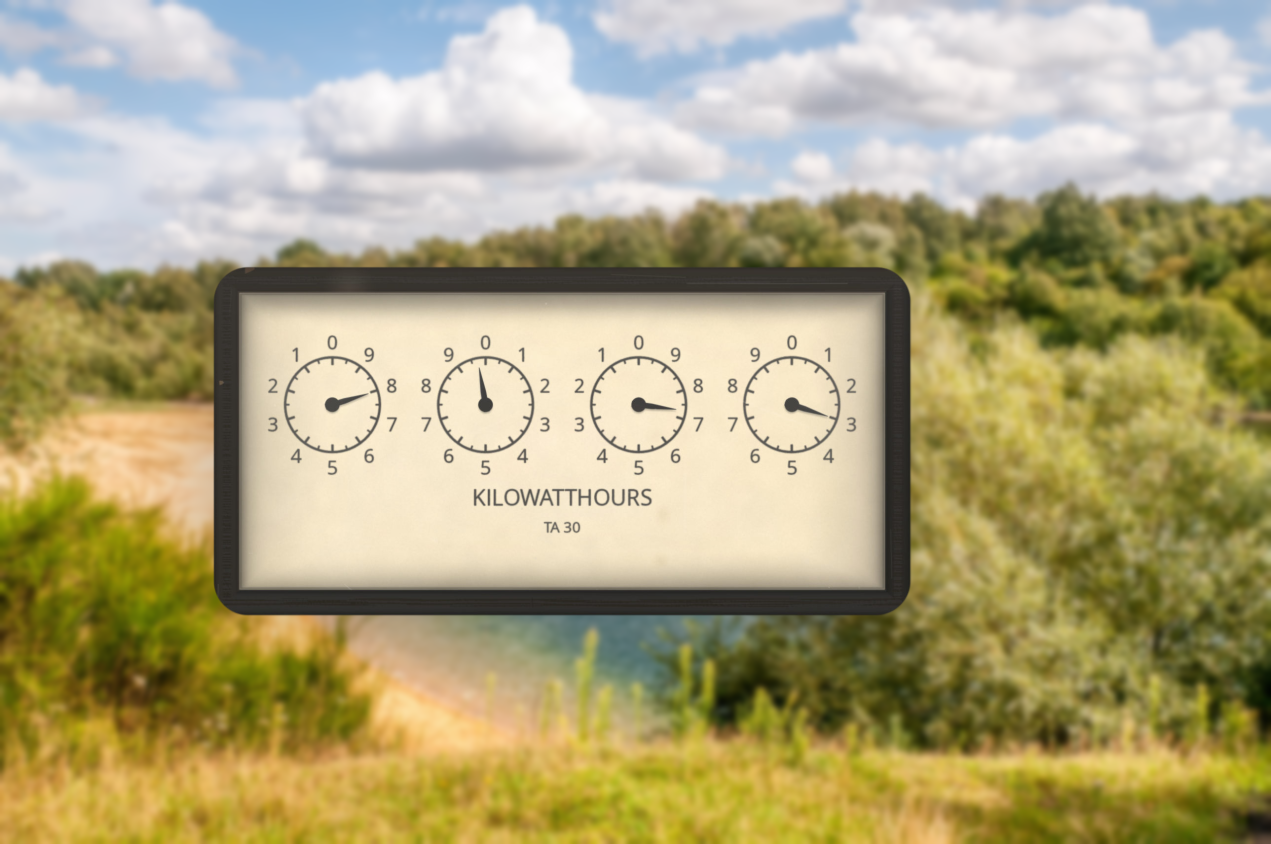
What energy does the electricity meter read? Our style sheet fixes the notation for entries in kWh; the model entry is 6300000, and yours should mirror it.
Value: 7973
